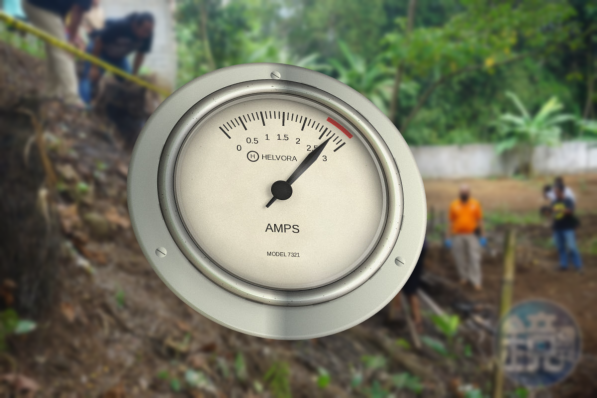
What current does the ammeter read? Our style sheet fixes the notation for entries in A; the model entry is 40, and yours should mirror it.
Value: 2.7
